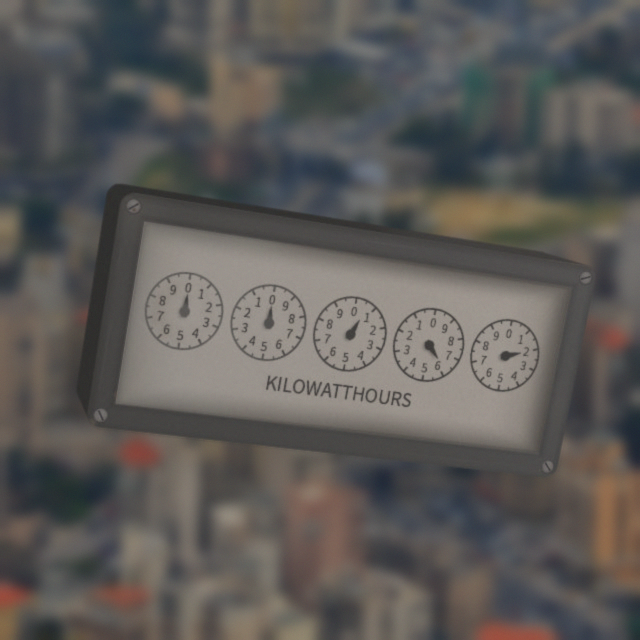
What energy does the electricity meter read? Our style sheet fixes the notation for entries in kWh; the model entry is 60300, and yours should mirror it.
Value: 62
